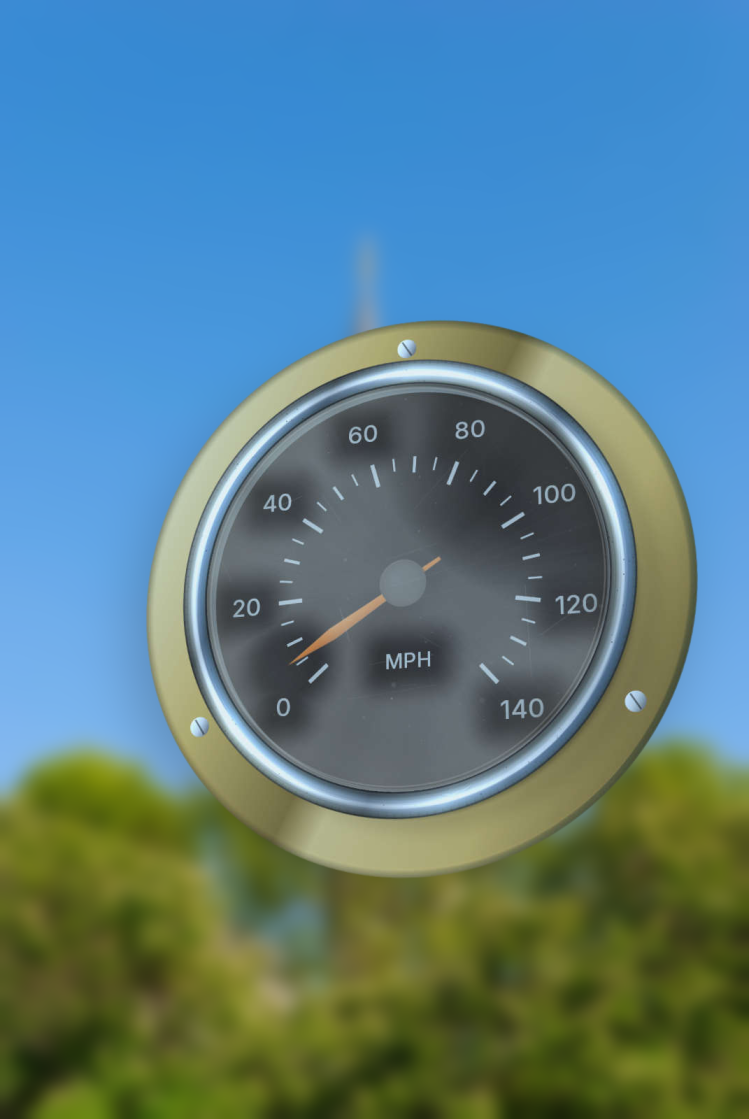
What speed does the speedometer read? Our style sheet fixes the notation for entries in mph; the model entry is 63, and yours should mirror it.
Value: 5
